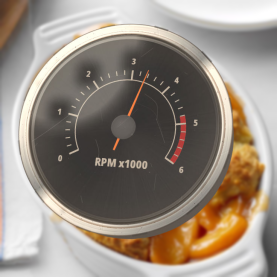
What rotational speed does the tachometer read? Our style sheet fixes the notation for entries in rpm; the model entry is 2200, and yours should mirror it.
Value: 3400
